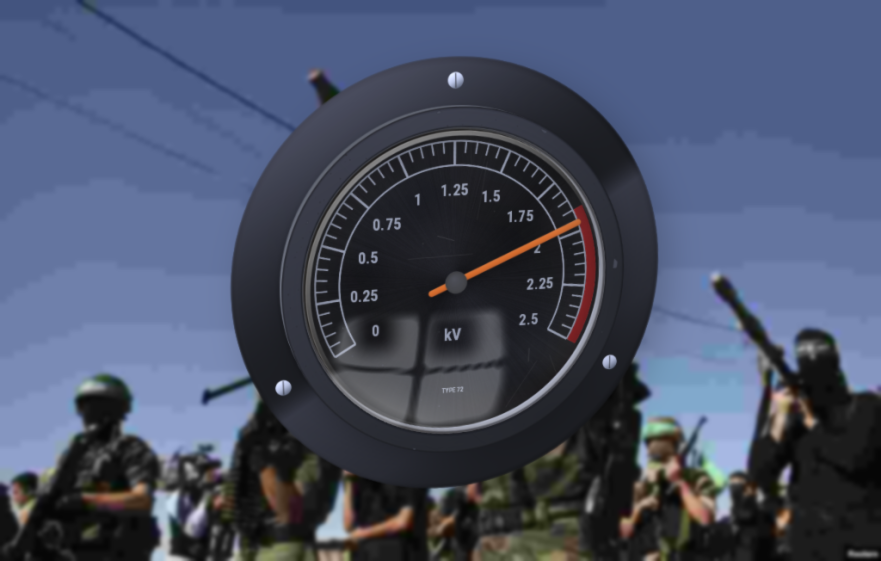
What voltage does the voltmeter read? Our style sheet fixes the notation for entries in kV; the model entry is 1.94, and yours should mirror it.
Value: 1.95
